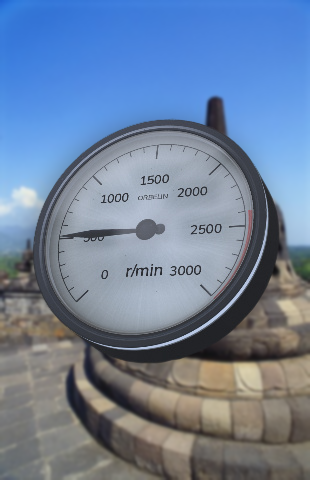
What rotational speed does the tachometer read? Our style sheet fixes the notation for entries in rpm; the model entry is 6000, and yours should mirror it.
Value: 500
